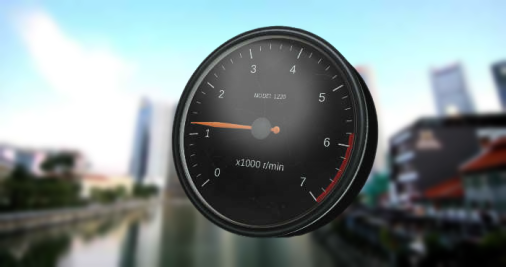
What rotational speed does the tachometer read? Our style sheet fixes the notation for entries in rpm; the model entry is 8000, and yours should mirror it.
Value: 1200
